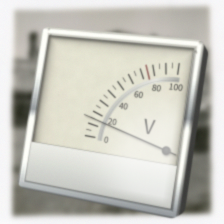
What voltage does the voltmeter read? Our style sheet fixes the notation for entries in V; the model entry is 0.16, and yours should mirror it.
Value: 15
